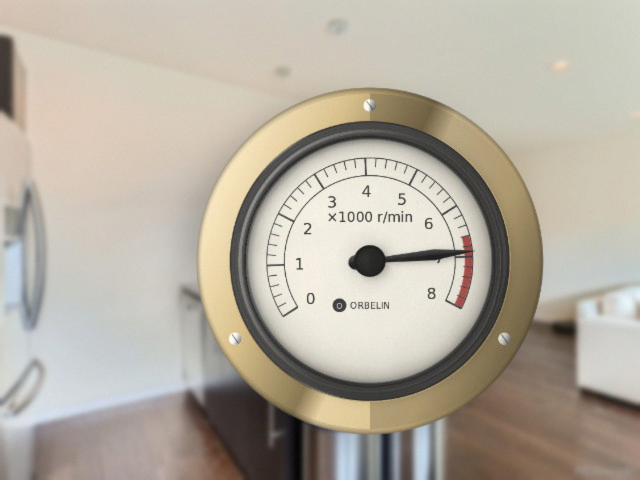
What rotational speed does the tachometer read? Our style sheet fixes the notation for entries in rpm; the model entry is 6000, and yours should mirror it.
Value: 6900
